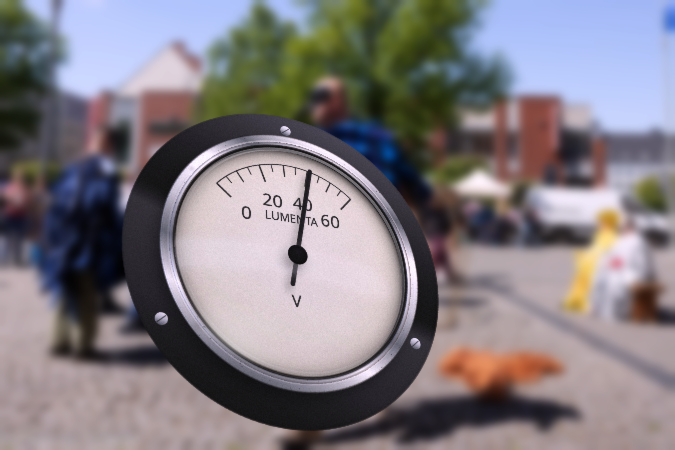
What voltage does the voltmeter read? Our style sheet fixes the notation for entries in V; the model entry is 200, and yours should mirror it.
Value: 40
